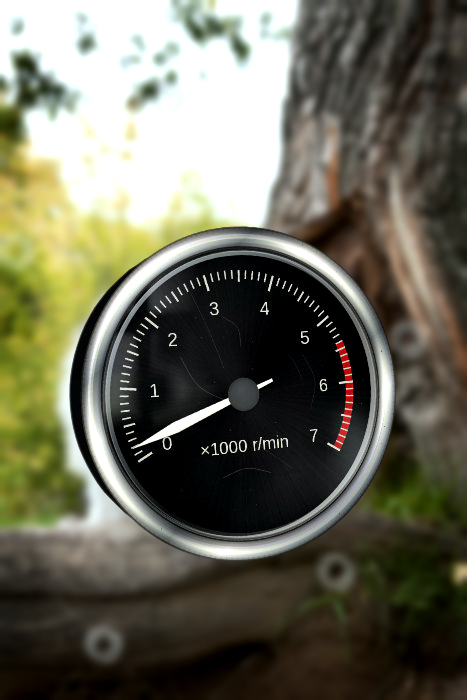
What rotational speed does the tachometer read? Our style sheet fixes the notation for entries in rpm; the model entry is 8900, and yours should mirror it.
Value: 200
